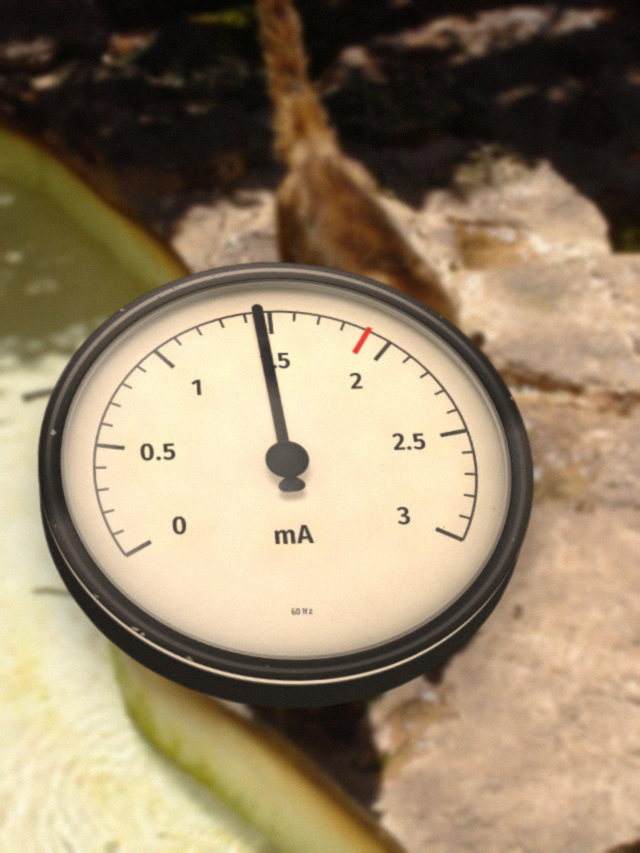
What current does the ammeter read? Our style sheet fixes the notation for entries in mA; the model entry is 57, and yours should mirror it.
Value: 1.45
